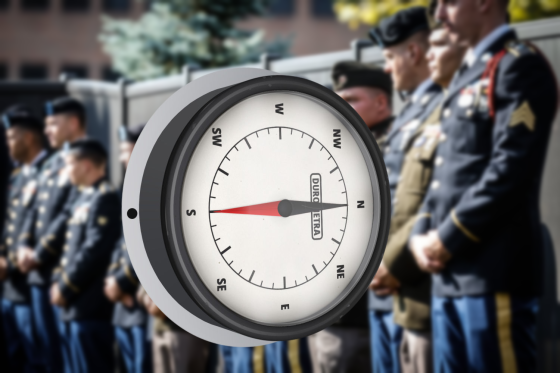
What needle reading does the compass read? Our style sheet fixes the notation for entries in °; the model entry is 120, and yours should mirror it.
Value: 180
